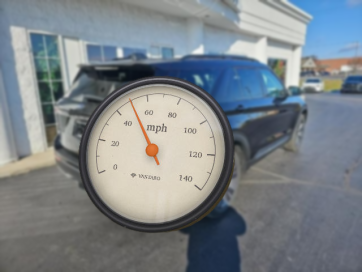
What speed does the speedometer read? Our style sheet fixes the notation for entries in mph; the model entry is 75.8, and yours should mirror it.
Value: 50
